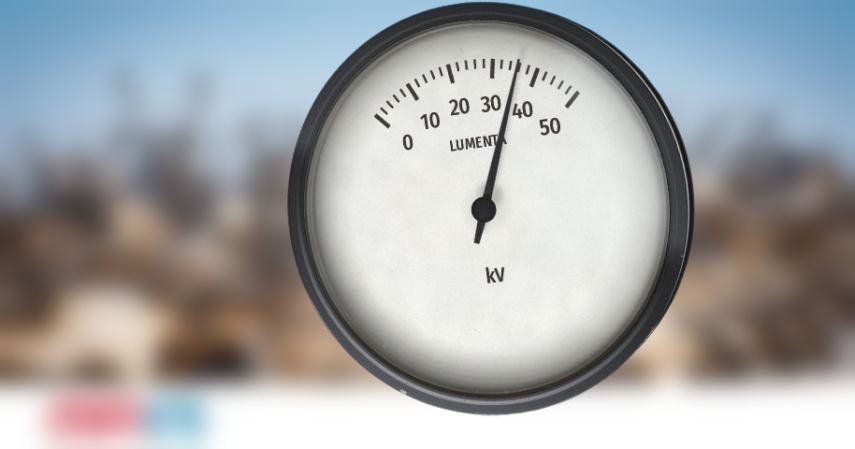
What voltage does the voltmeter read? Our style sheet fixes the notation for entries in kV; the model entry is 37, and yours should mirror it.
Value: 36
